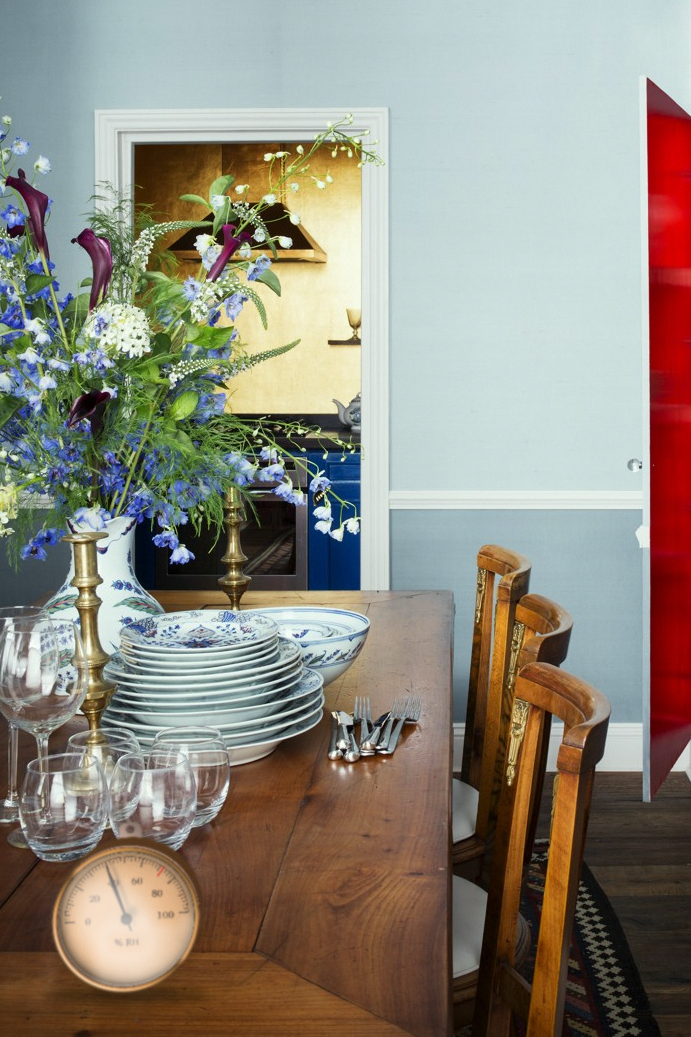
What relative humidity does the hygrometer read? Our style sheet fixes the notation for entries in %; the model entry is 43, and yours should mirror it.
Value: 40
